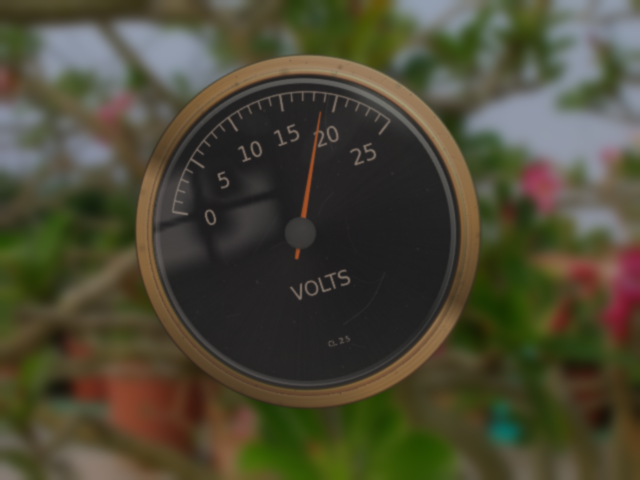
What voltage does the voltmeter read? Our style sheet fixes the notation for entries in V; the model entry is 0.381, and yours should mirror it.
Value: 19
